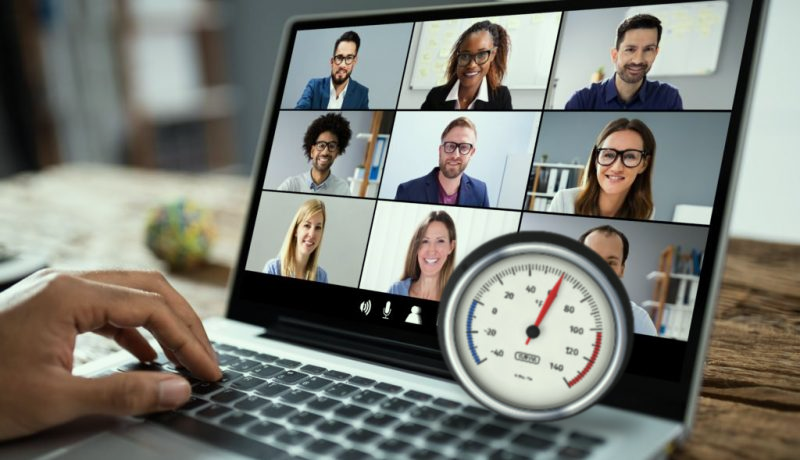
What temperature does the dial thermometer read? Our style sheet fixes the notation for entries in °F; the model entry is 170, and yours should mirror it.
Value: 60
